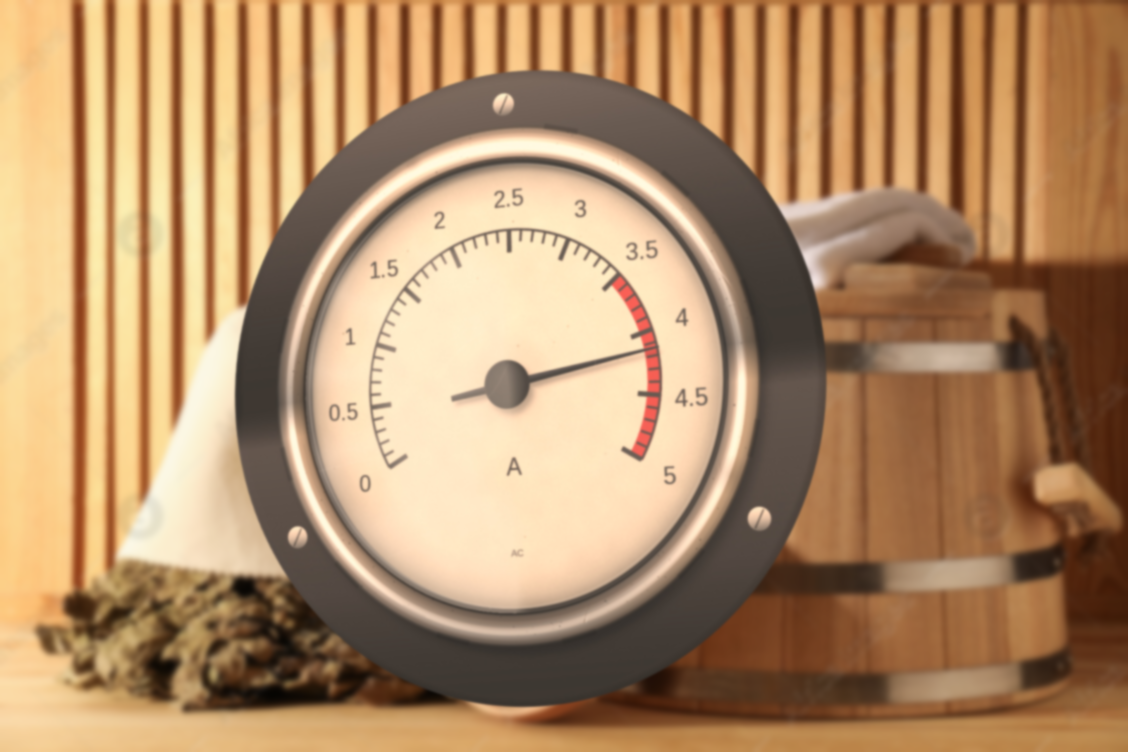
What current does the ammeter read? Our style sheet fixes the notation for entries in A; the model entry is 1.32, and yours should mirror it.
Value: 4.15
